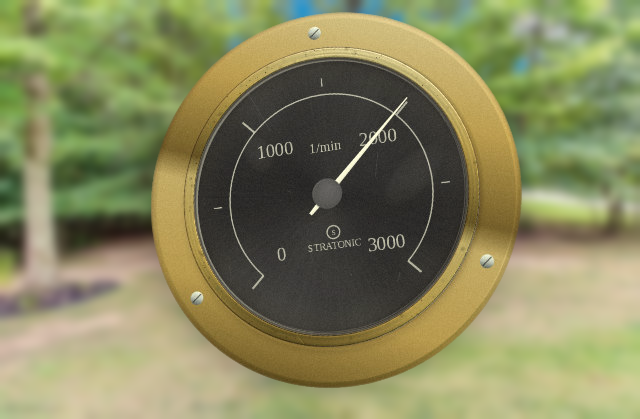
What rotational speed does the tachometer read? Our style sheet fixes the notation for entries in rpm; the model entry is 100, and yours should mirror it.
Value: 2000
